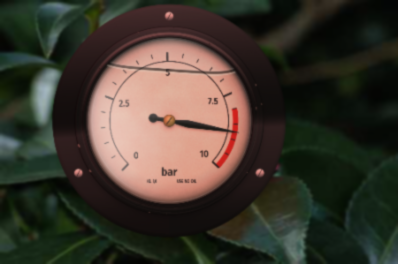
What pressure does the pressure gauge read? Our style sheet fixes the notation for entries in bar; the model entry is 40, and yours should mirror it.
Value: 8.75
